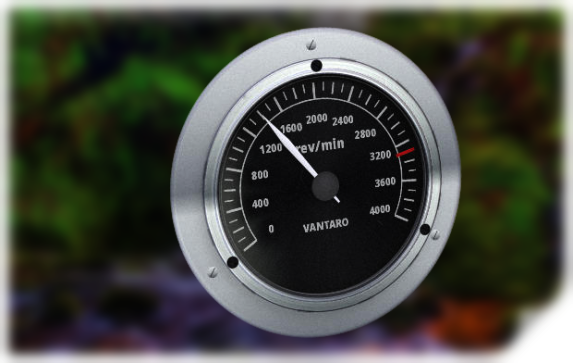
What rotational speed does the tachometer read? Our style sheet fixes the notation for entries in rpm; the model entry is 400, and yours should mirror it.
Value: 1400
